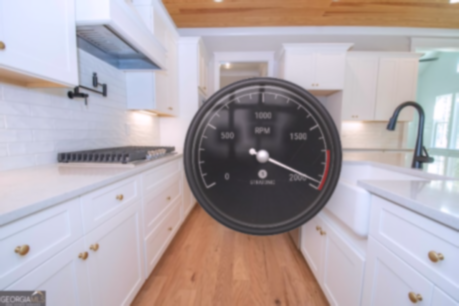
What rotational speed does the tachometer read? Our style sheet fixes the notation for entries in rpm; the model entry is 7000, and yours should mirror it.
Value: 1950
